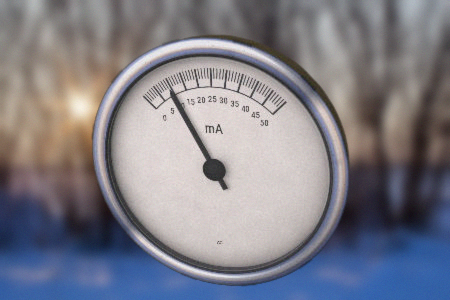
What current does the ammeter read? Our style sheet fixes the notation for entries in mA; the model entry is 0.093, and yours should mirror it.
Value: 10
